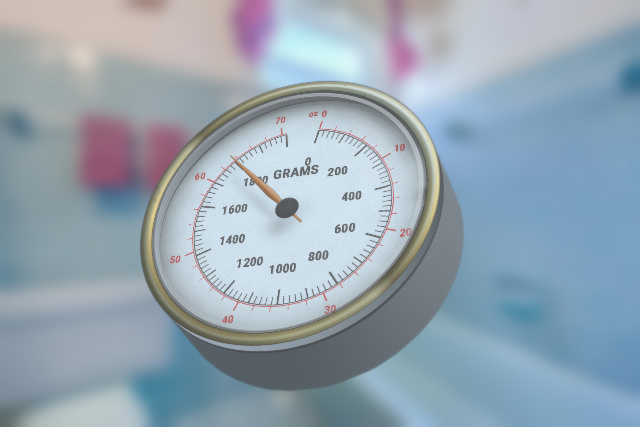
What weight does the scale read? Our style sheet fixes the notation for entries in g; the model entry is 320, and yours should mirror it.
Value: 1800
